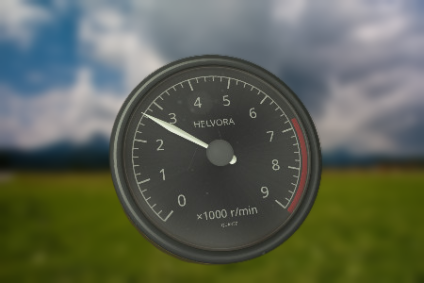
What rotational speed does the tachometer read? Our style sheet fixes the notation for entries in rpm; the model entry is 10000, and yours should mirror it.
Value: 2600
